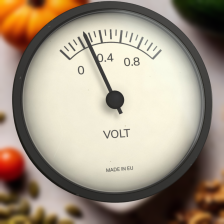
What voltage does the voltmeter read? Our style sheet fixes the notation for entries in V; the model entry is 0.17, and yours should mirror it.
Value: 0.25
